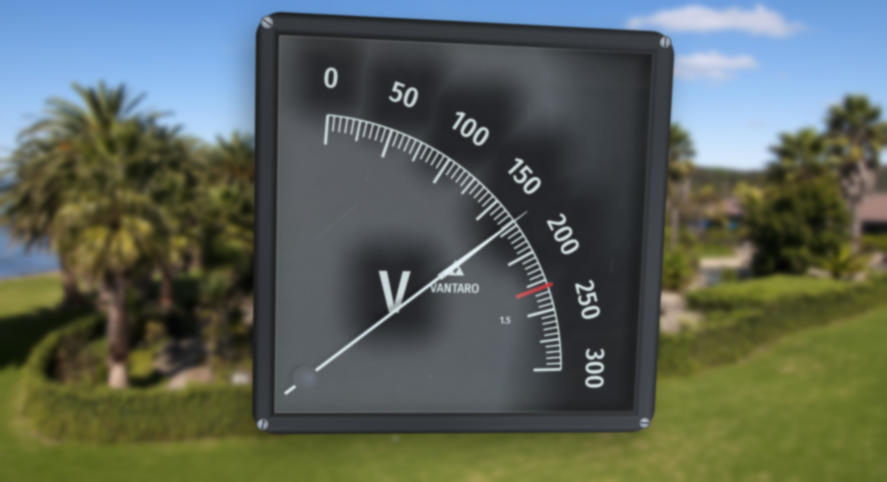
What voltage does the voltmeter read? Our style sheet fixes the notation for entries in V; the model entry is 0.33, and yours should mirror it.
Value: 170
